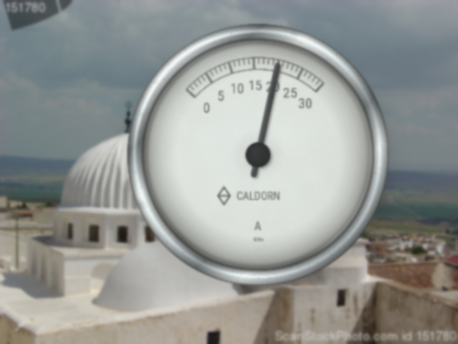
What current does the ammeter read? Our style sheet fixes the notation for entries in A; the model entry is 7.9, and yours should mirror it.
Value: 20
